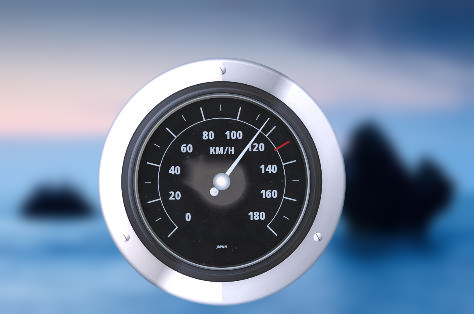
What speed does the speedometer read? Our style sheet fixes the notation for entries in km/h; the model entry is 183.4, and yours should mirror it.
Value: 115
